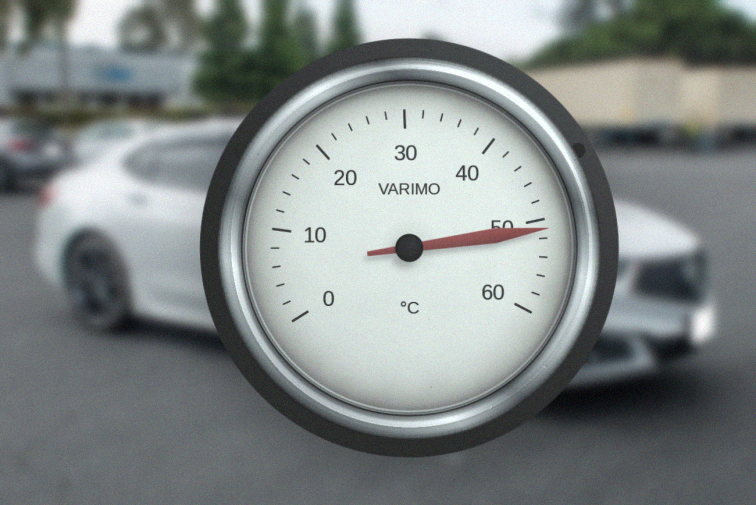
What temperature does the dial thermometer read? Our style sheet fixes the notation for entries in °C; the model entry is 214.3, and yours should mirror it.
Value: 51
